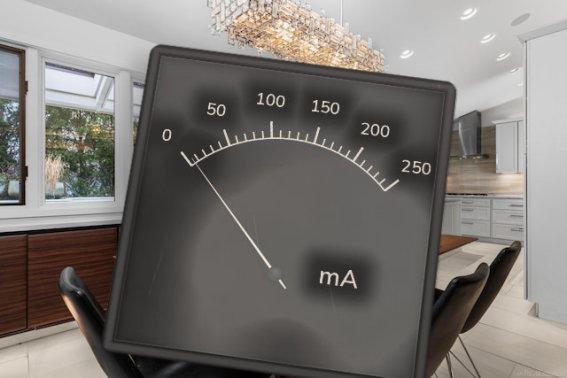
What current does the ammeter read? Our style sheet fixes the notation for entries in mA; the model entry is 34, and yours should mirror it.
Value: 5
